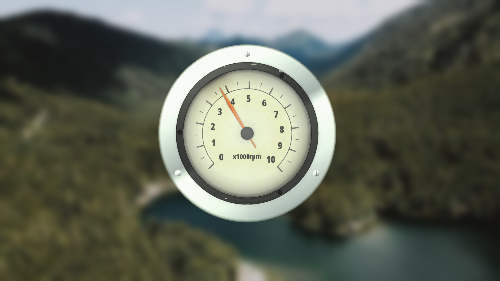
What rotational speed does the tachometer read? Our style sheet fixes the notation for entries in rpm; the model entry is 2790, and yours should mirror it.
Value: 3750
